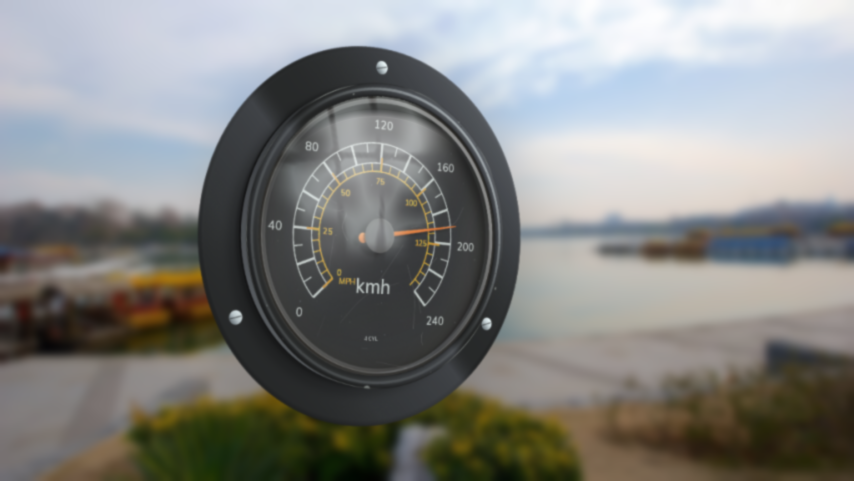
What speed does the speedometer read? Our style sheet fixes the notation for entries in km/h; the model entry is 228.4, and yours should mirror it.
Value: 190
